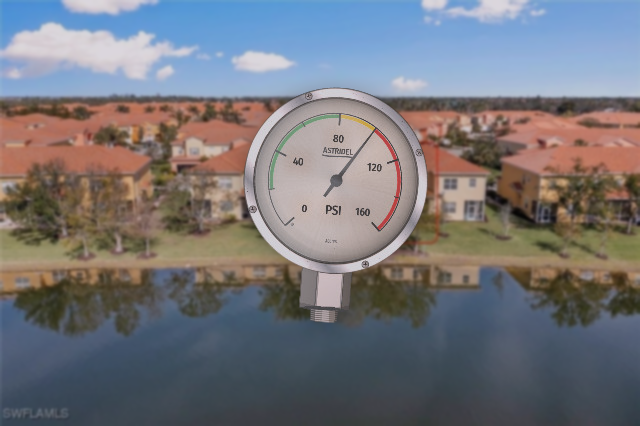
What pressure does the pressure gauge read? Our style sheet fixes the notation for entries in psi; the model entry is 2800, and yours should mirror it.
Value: 100
